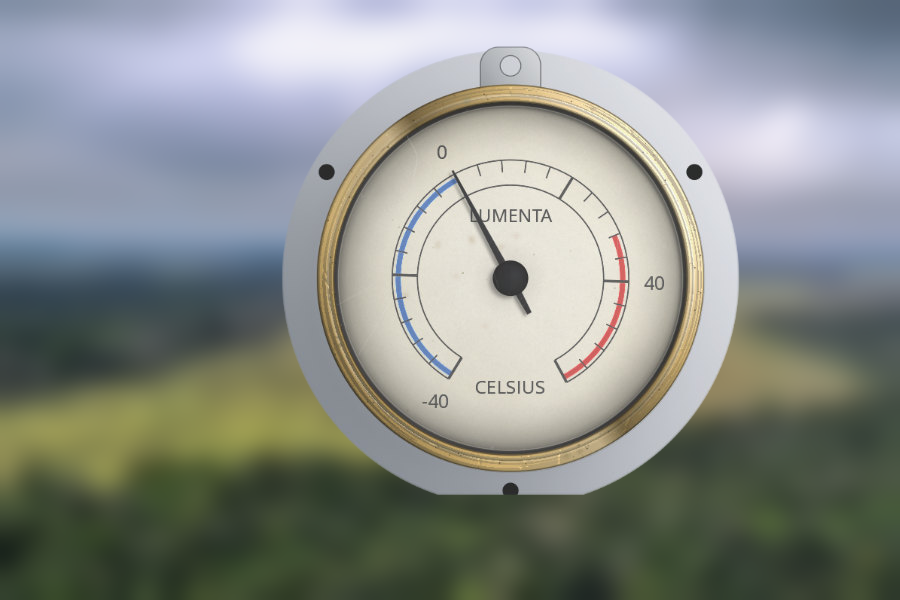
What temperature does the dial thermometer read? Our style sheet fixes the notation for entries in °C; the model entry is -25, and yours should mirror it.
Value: 0
